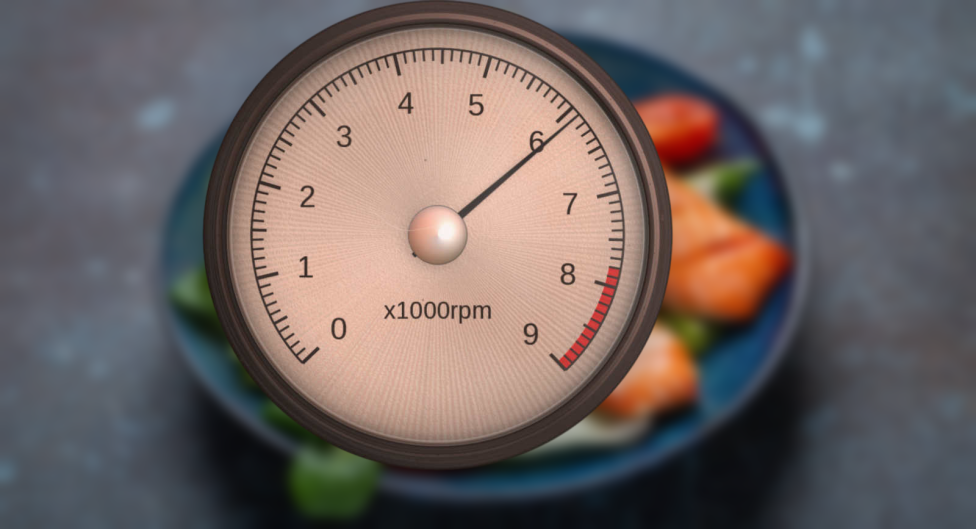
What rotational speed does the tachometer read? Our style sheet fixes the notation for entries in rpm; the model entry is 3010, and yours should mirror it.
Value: 6100
